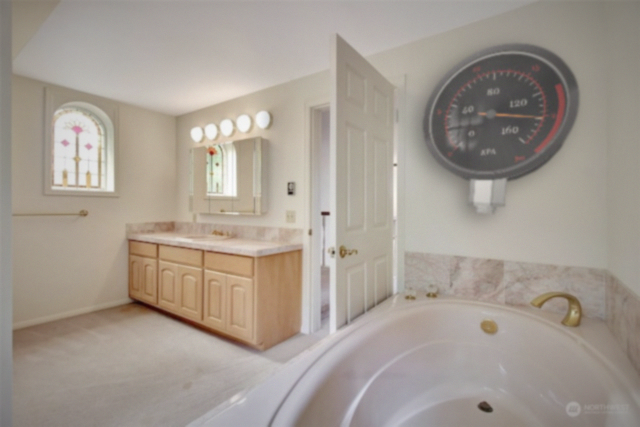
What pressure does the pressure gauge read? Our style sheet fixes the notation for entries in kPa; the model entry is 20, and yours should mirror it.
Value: 140
